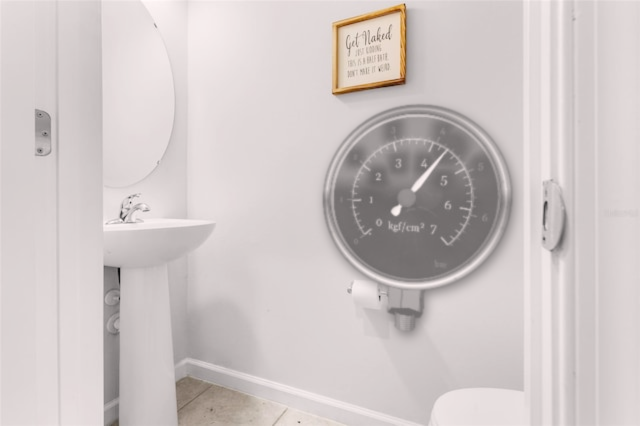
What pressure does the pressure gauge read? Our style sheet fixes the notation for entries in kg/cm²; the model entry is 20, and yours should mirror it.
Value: 4.4
